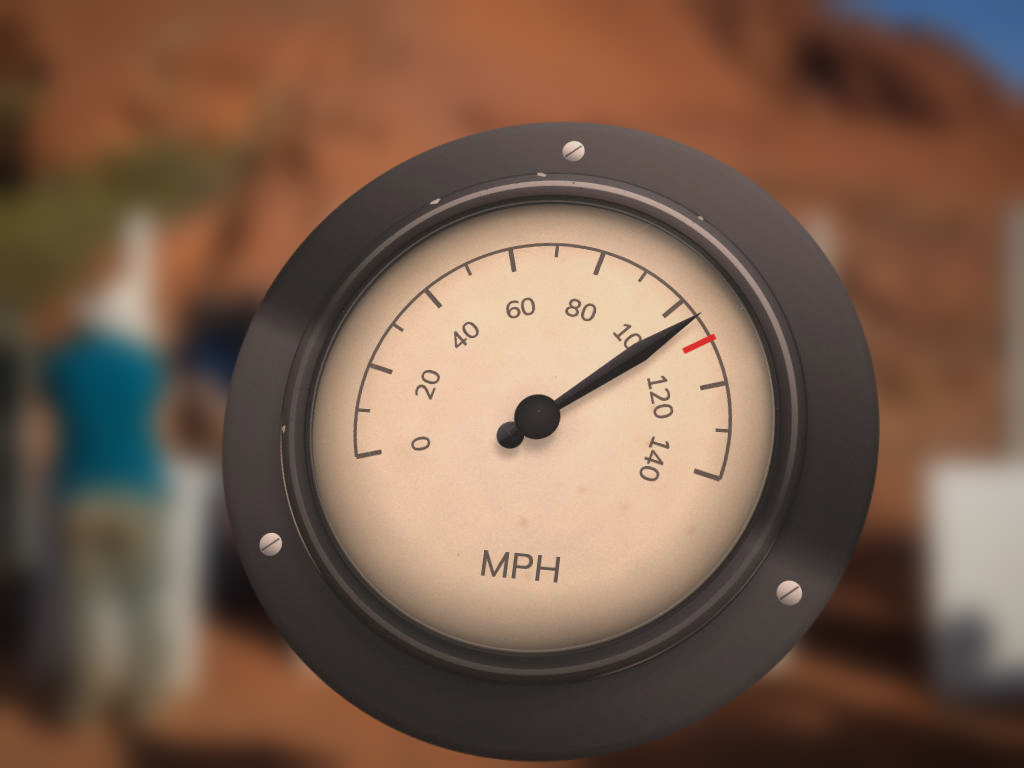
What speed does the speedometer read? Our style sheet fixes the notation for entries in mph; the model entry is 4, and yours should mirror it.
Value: 105
